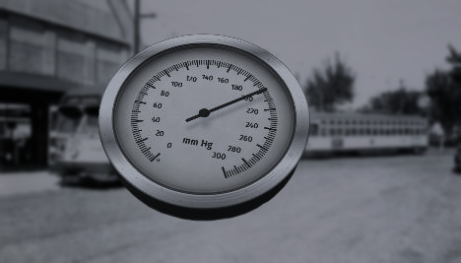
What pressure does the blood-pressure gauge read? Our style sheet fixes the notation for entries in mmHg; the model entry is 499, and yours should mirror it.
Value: 200
